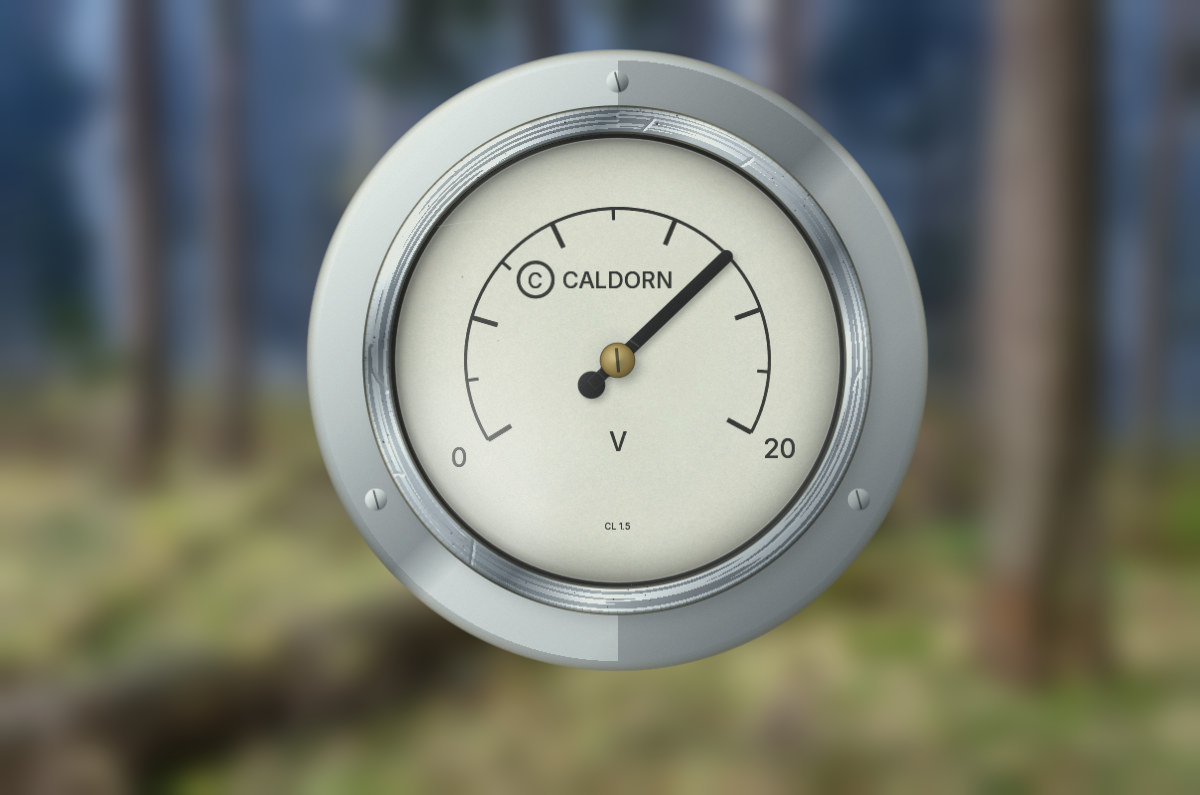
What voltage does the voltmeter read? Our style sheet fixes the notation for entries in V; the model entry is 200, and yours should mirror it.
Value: 14
